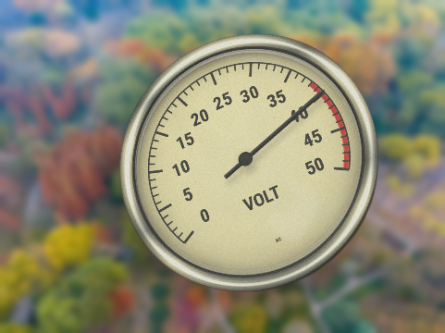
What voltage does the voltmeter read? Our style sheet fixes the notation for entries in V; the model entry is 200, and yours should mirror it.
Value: 40
